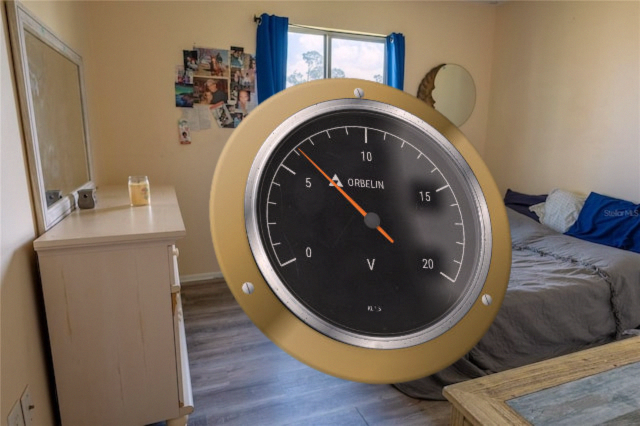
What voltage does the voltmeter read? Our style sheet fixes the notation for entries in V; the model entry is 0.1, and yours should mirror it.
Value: 6
